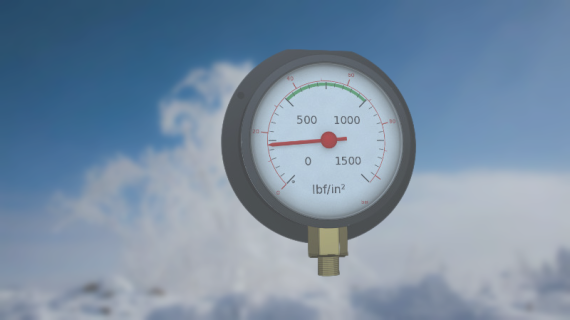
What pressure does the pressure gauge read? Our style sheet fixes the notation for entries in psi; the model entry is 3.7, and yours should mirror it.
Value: 225
